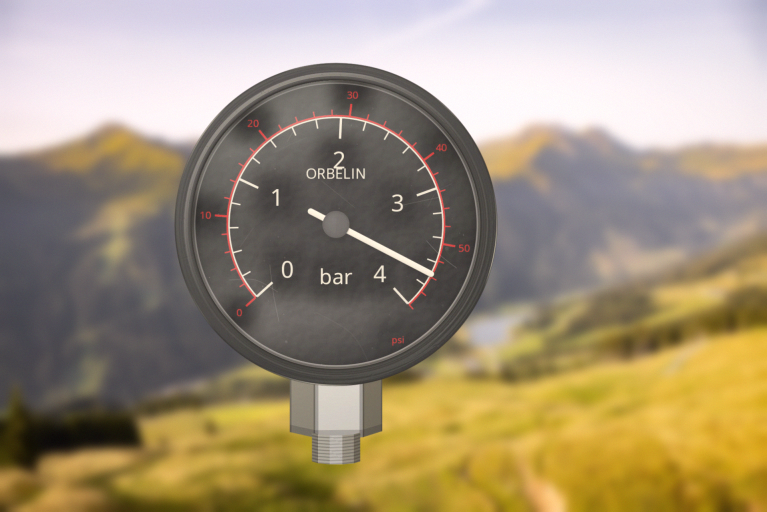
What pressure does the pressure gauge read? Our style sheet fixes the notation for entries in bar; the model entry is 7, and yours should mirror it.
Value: 3.7
